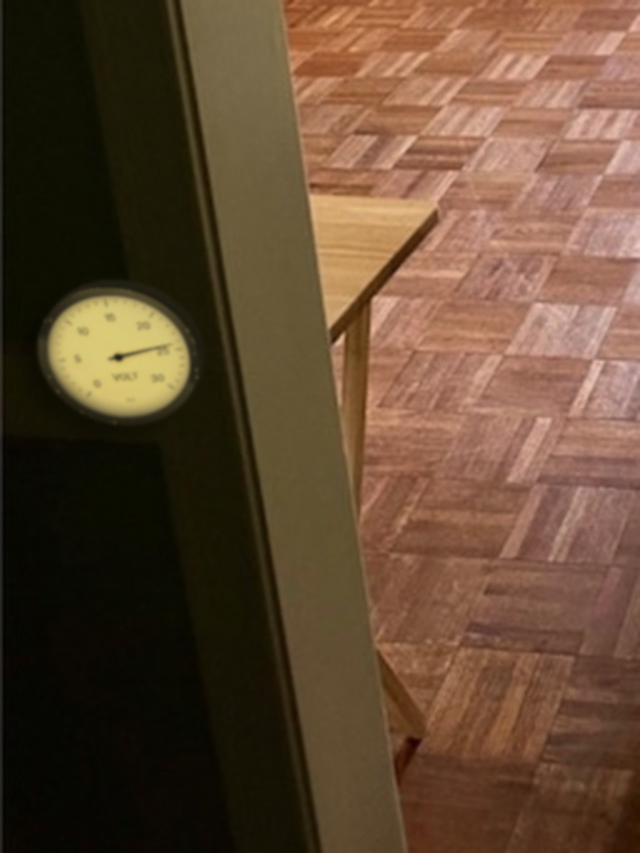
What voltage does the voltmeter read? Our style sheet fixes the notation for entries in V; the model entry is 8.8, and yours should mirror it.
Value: 24
